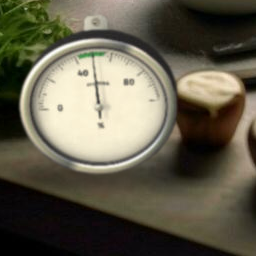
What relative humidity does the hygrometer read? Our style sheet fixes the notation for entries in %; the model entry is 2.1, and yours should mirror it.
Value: 50
